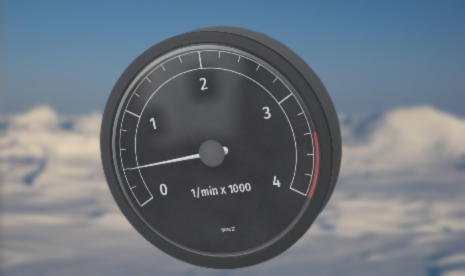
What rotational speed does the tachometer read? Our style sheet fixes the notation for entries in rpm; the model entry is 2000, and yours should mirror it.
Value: 400
